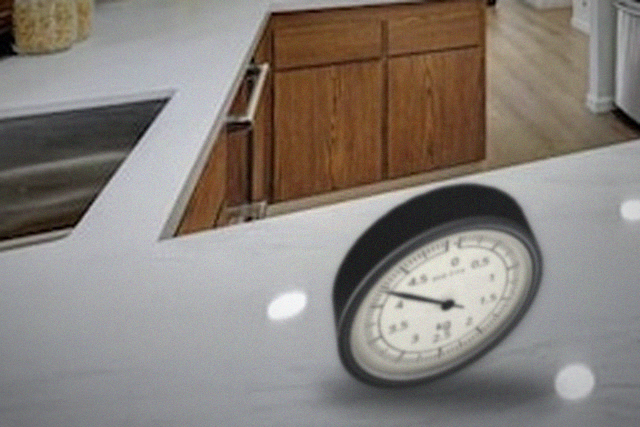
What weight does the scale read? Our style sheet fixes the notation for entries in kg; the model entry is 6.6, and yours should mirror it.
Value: 4.25
